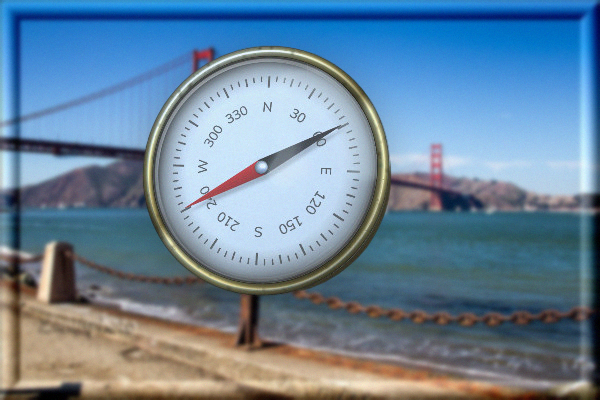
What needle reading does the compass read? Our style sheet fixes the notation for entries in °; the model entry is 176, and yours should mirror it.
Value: 240
